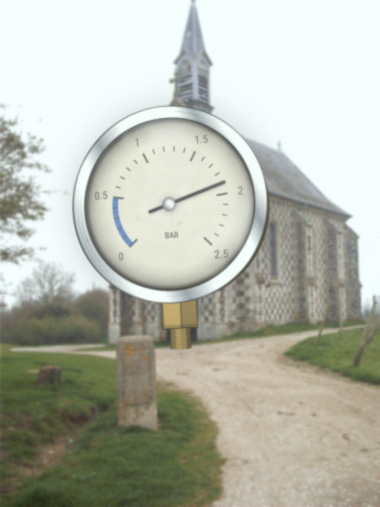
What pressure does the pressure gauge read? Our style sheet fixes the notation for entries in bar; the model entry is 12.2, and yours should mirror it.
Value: 1.9
